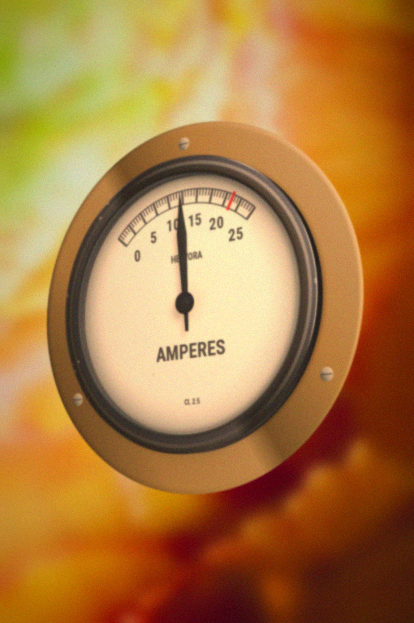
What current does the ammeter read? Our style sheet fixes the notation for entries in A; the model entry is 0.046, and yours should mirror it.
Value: 12.5
